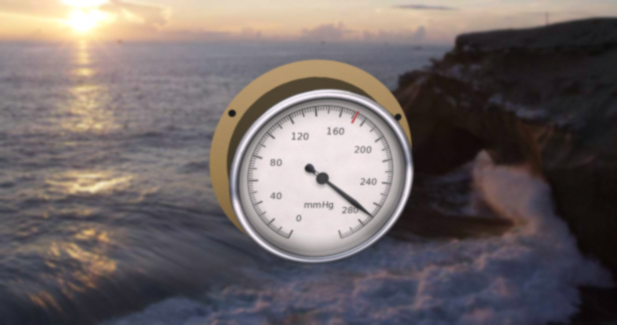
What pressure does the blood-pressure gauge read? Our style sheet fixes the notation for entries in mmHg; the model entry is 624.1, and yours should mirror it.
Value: 270
